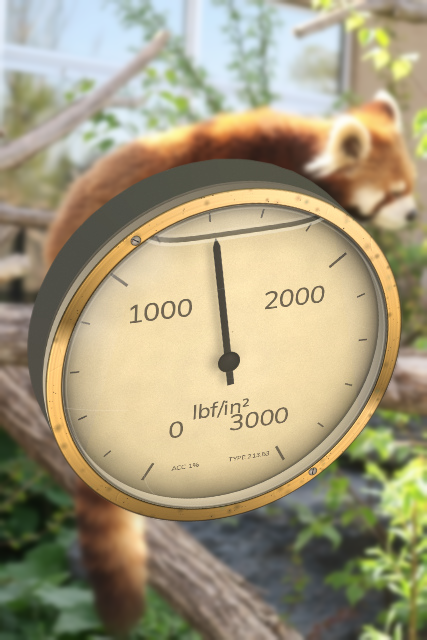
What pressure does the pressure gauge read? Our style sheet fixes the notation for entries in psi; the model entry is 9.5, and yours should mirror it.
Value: 1400
